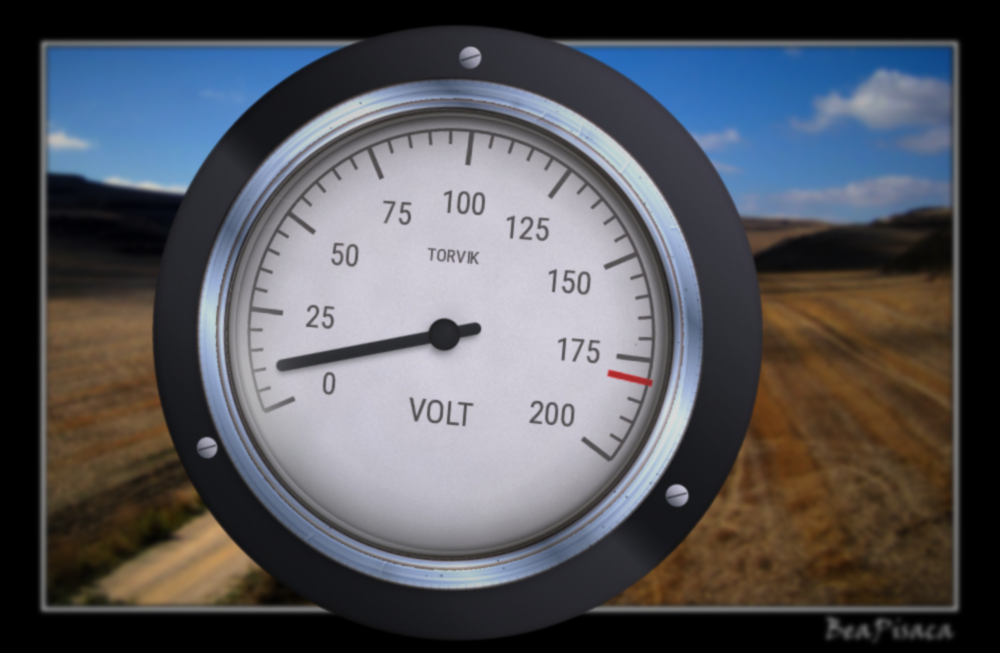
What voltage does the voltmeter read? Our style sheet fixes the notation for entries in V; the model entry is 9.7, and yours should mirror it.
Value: 10
